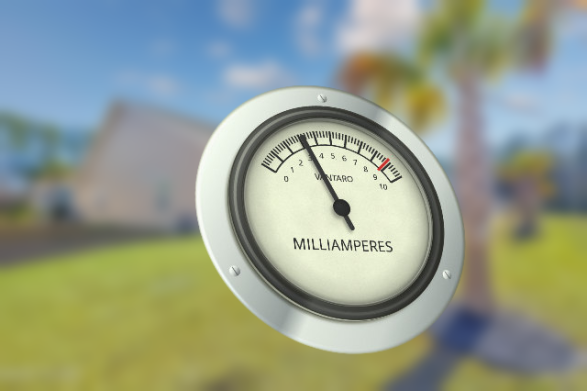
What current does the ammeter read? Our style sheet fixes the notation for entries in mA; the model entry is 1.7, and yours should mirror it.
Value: 3
